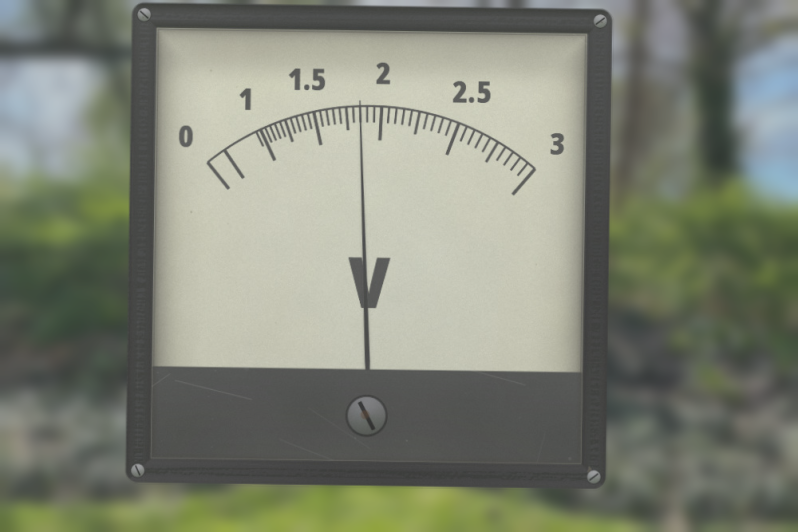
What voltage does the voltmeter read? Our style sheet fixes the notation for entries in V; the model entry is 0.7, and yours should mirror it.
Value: 1.85
